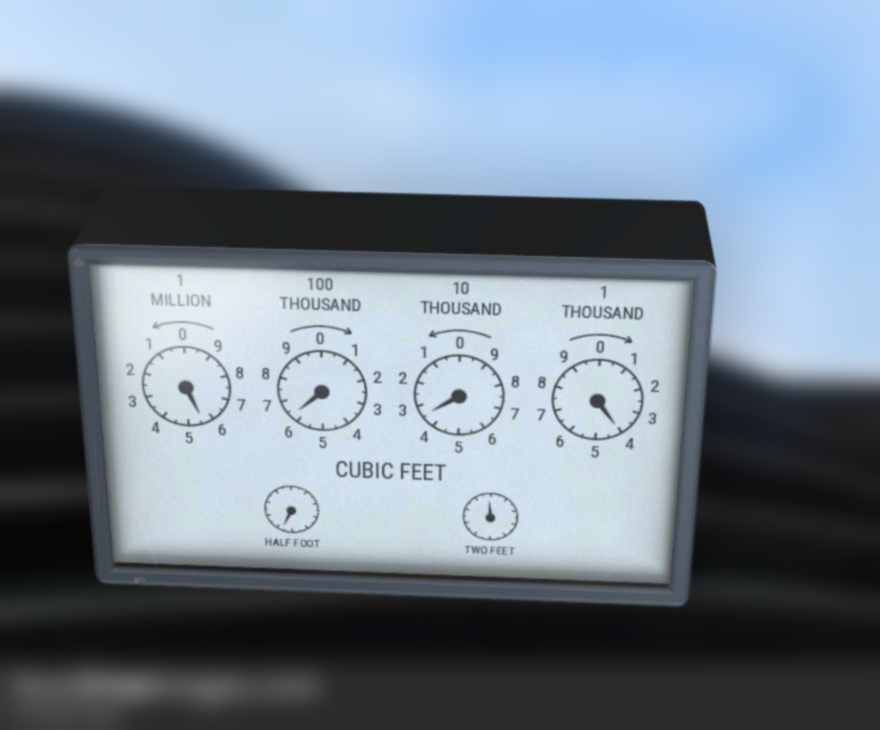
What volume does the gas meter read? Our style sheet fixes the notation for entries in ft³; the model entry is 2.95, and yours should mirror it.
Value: 563400
